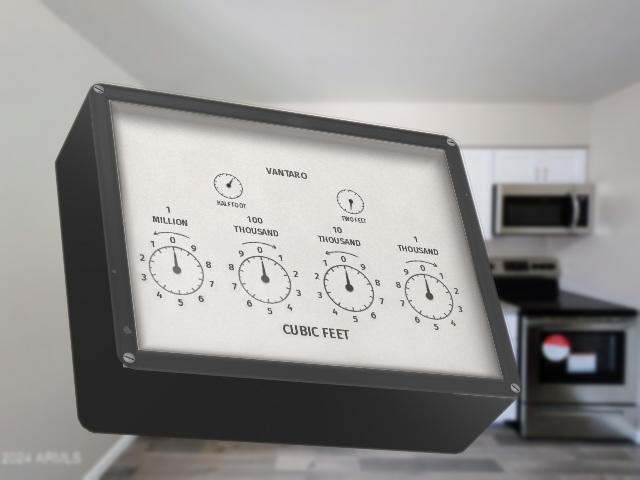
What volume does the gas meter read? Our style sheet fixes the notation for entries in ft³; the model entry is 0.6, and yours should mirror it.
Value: 0
